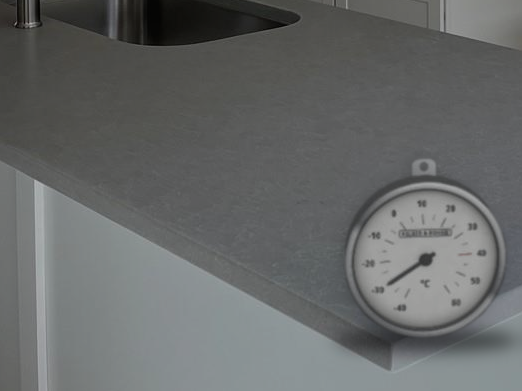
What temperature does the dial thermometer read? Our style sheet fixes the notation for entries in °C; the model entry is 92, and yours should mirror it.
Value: -30
